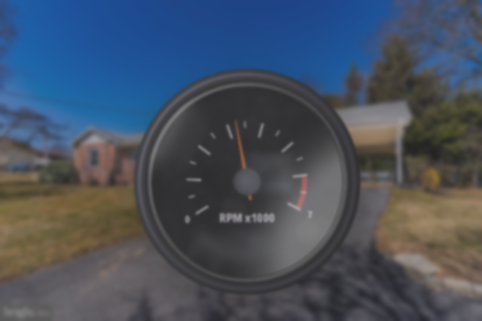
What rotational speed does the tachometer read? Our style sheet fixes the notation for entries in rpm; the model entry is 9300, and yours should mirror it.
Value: 3250
